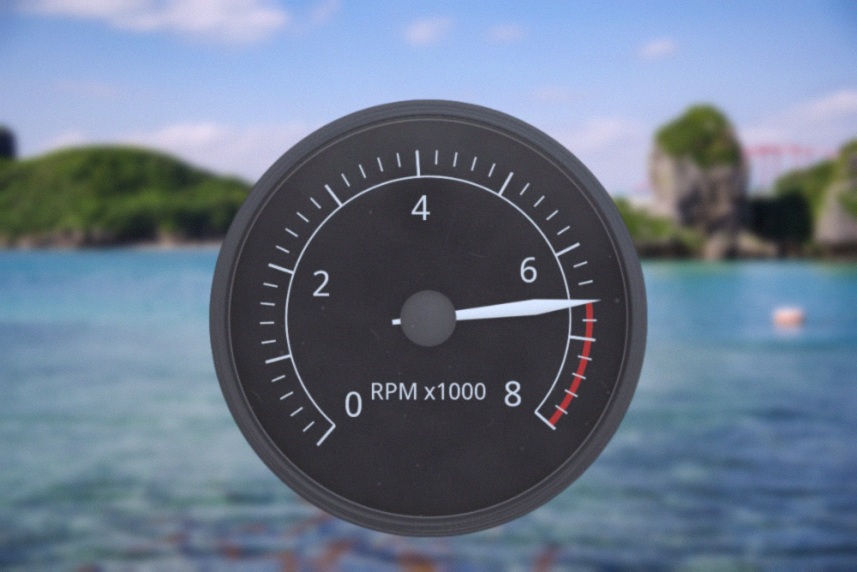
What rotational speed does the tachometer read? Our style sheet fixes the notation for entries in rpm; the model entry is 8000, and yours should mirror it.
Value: 6600
